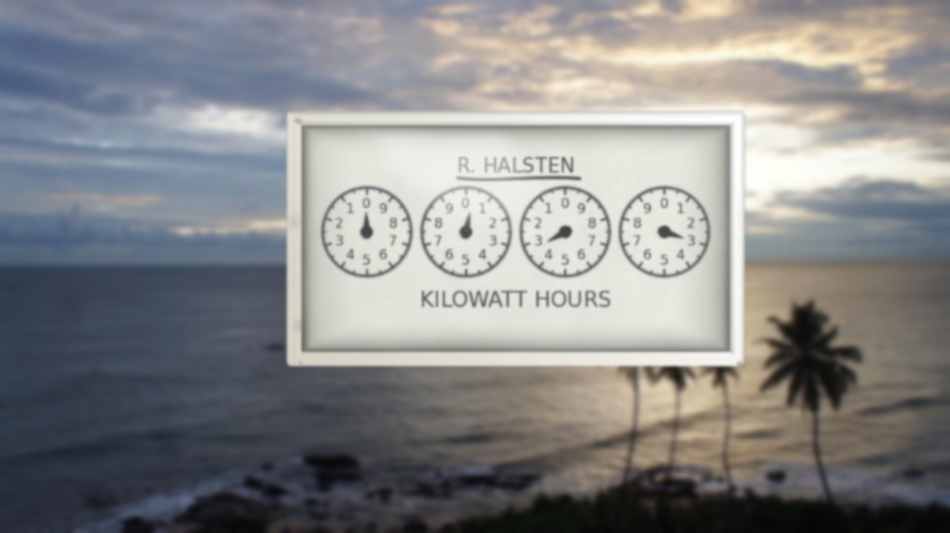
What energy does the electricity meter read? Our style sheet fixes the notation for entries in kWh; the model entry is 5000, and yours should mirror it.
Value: 33
